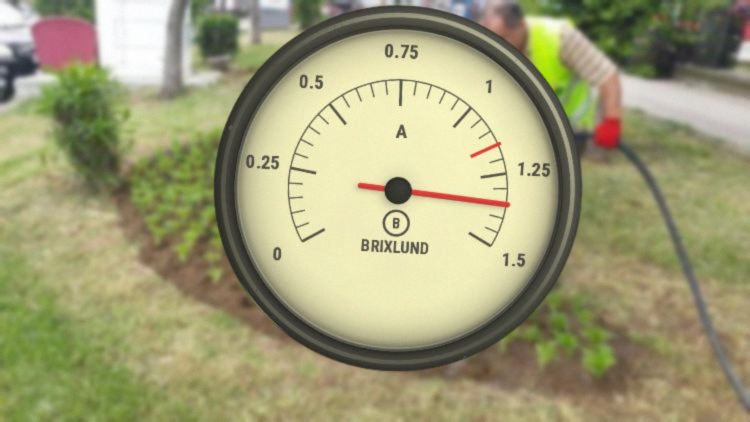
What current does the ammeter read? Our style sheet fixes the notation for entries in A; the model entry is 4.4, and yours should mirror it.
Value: 1.35
